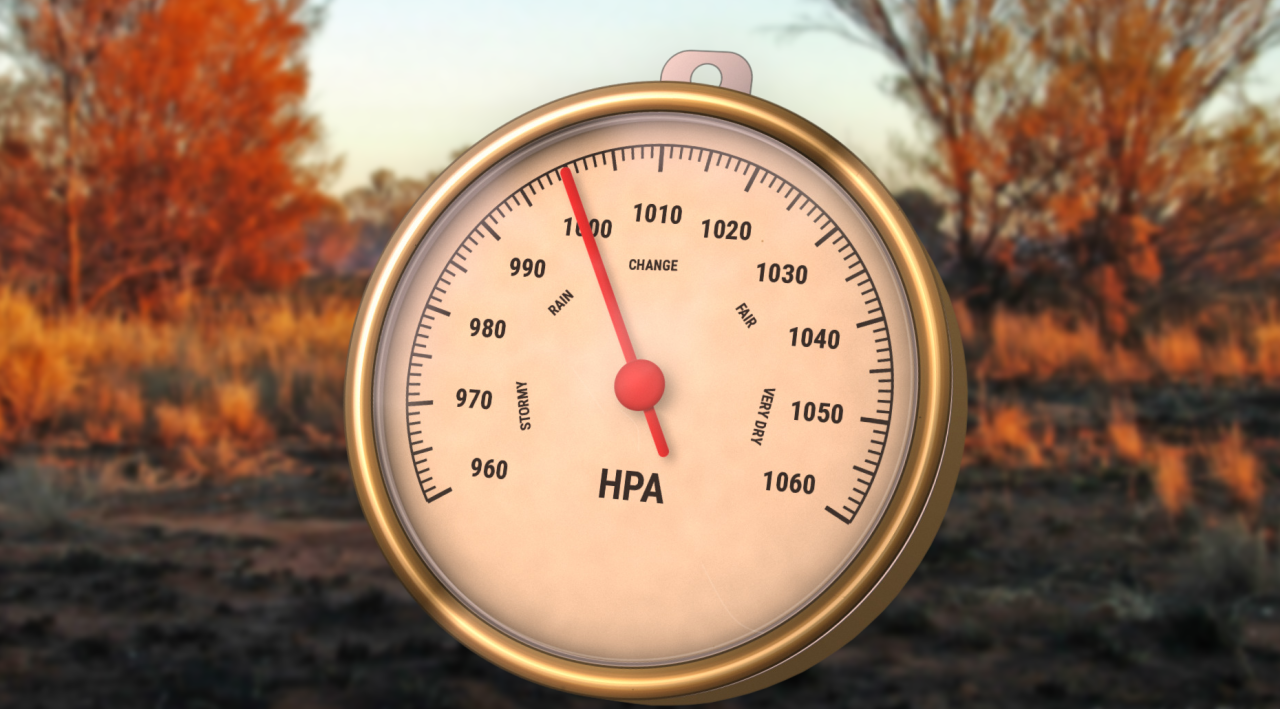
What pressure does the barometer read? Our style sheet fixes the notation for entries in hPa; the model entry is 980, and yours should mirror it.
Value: 1000
